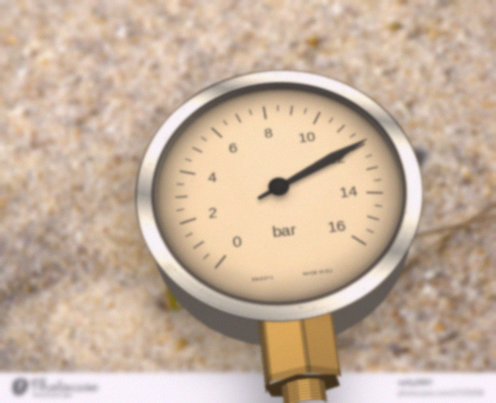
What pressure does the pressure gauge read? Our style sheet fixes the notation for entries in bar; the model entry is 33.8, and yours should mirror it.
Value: 12
